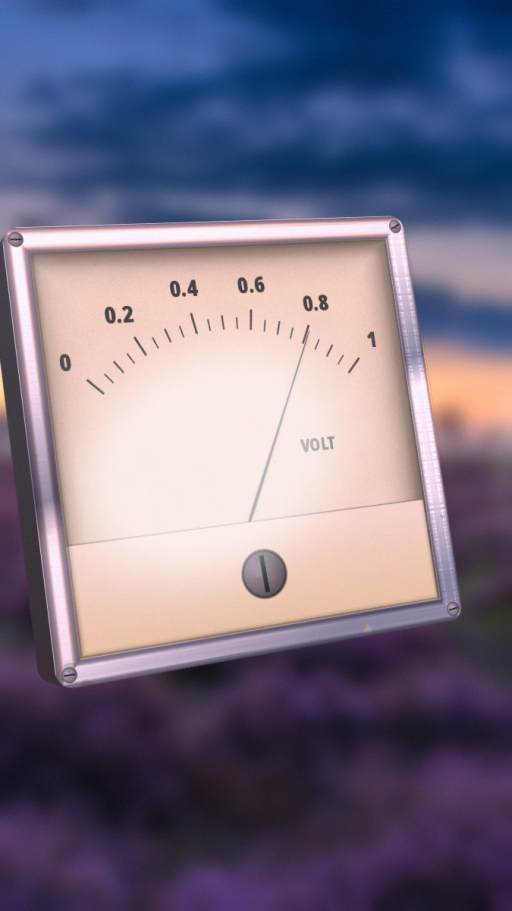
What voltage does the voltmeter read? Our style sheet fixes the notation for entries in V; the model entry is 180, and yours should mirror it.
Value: 0.8
